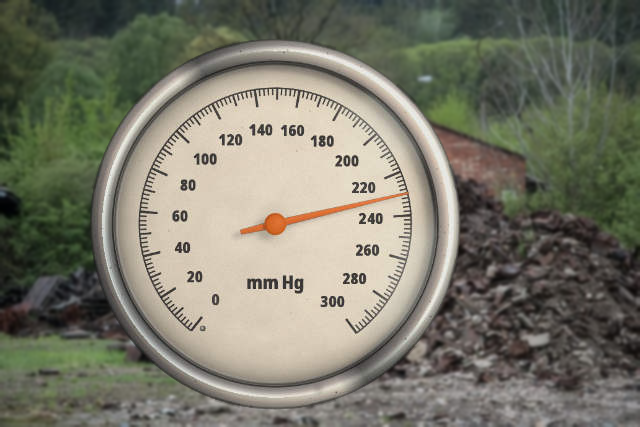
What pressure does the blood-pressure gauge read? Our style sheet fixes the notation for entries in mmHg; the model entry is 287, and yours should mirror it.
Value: 230
